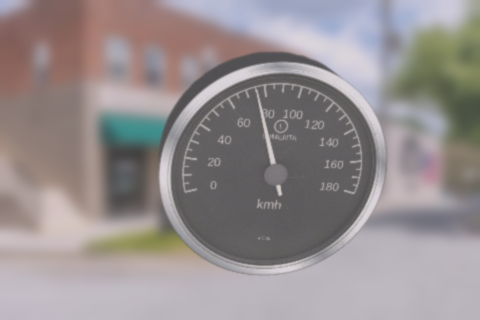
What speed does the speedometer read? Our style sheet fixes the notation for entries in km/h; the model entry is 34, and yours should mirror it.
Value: 75
